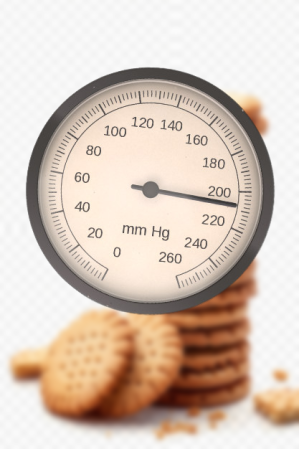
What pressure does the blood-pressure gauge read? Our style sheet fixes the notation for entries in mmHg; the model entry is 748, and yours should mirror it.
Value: 208
